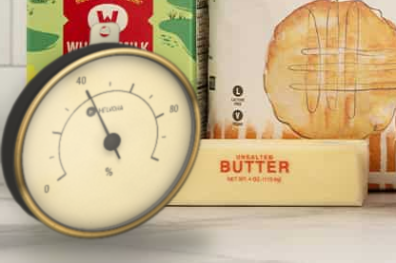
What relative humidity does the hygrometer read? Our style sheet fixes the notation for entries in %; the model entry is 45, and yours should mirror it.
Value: 40
